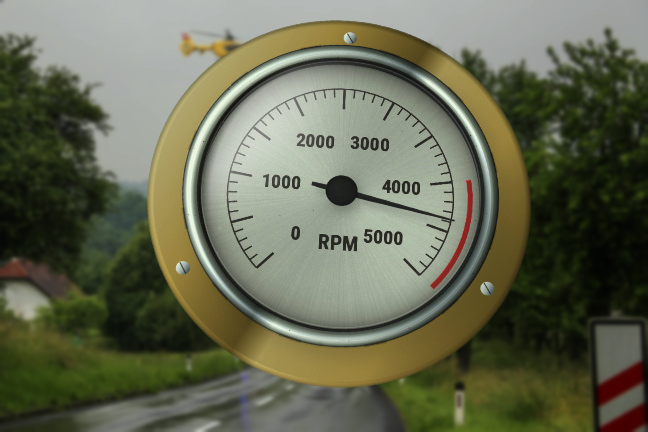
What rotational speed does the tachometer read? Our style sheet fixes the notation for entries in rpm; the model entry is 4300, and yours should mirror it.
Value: 4400
